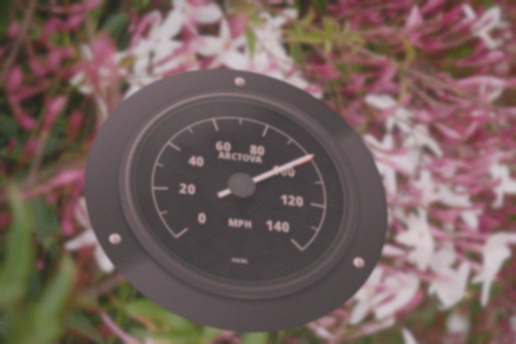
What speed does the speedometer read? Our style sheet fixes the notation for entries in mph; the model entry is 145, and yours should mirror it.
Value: 100
